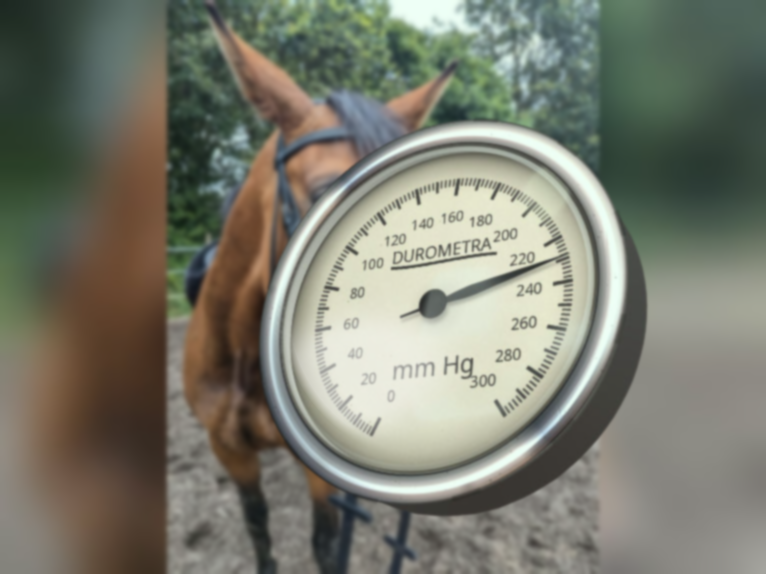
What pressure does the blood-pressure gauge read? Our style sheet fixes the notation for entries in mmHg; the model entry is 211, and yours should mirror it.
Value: 230
